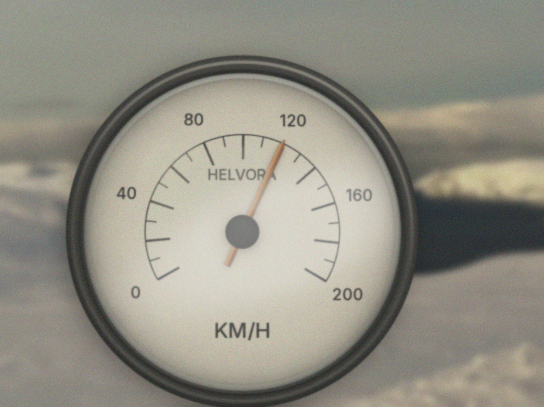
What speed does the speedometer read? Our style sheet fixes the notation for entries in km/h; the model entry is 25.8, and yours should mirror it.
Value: 120
